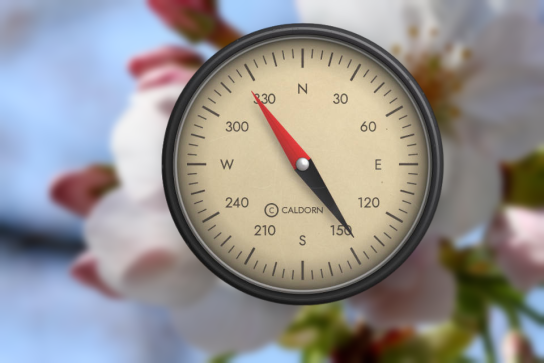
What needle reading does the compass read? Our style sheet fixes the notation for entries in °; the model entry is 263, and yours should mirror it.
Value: 325
